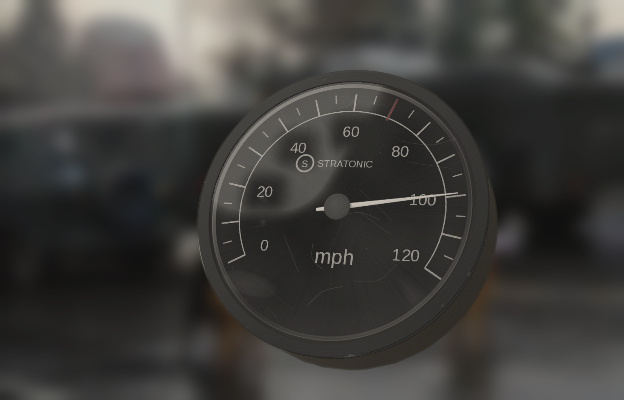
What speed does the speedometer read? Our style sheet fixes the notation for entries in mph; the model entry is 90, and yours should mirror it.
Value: 100
